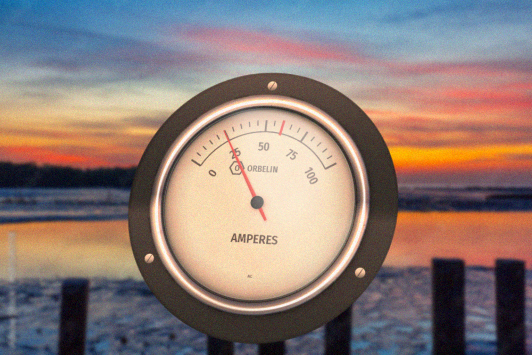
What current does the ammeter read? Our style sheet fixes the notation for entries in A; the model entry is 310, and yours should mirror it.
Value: 25
